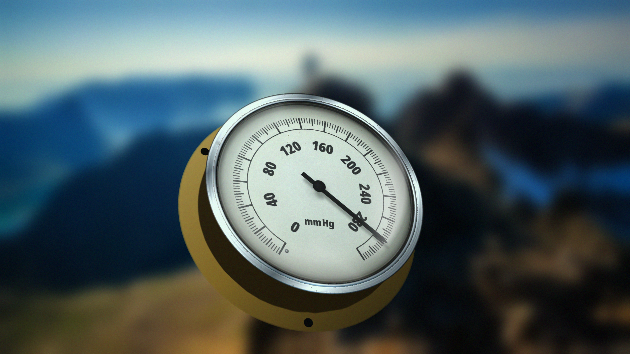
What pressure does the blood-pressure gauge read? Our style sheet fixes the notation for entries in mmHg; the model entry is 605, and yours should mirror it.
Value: 280
